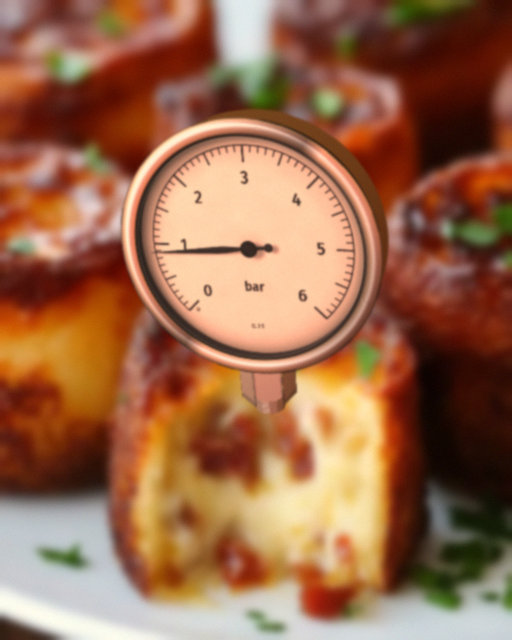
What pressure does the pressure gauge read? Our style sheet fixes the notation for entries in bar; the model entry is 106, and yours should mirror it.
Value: 0.9
